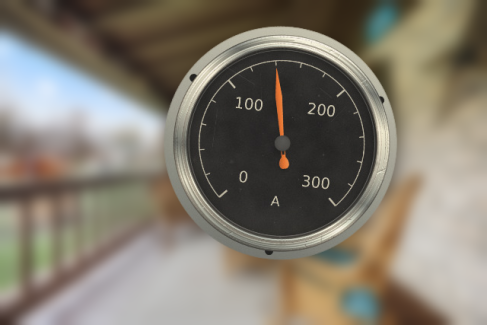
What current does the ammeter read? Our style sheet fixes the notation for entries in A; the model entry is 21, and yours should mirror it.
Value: 140
